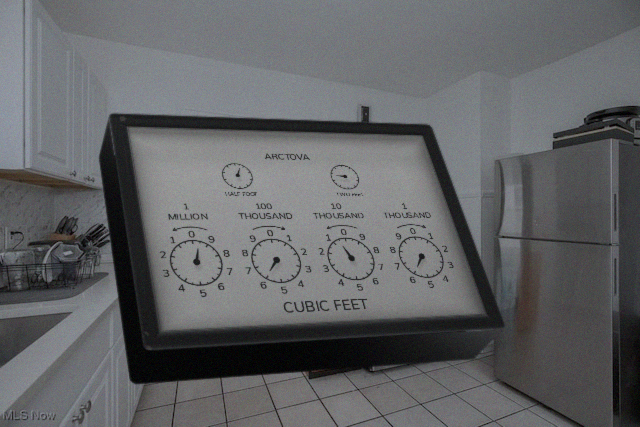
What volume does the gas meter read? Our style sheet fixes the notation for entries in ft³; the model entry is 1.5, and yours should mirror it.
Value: 960600
